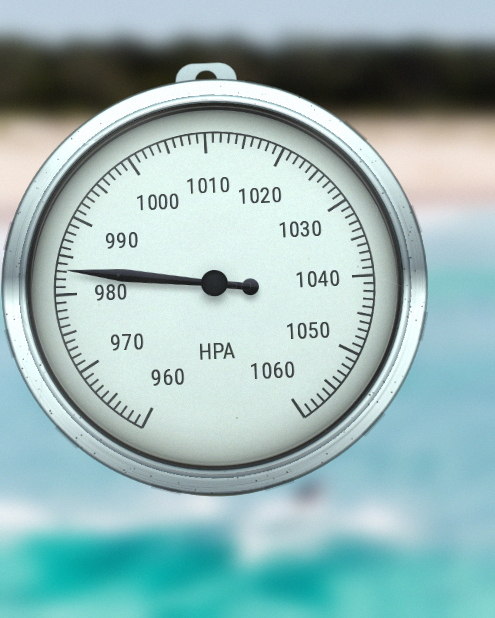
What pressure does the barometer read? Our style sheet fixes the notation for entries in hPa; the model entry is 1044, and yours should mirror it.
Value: 983
